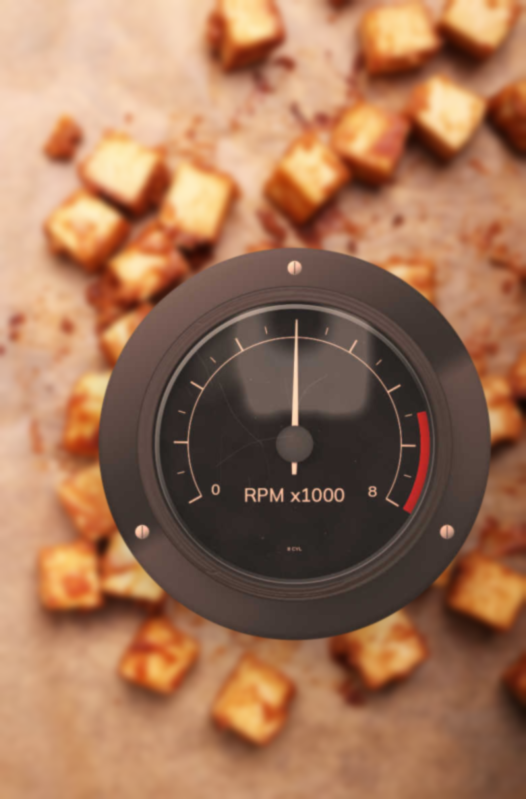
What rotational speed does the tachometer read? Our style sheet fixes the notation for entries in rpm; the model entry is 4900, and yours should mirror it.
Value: 4000
